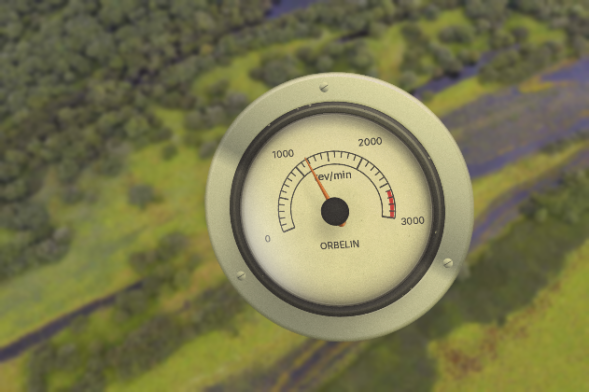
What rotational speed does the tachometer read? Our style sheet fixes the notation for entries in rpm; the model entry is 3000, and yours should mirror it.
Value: 1200
